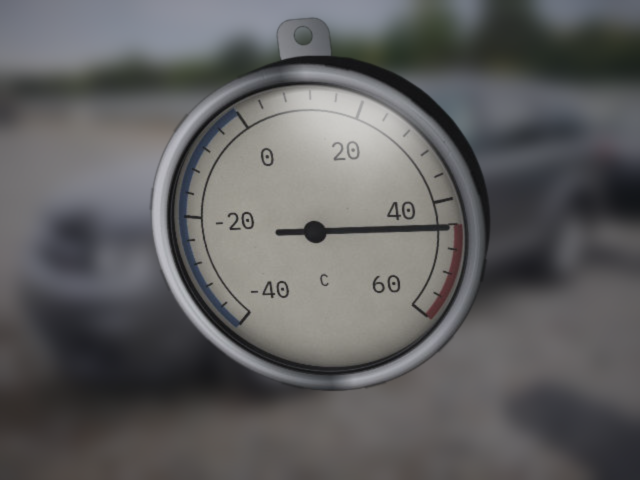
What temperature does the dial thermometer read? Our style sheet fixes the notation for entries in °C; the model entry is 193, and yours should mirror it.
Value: 44
